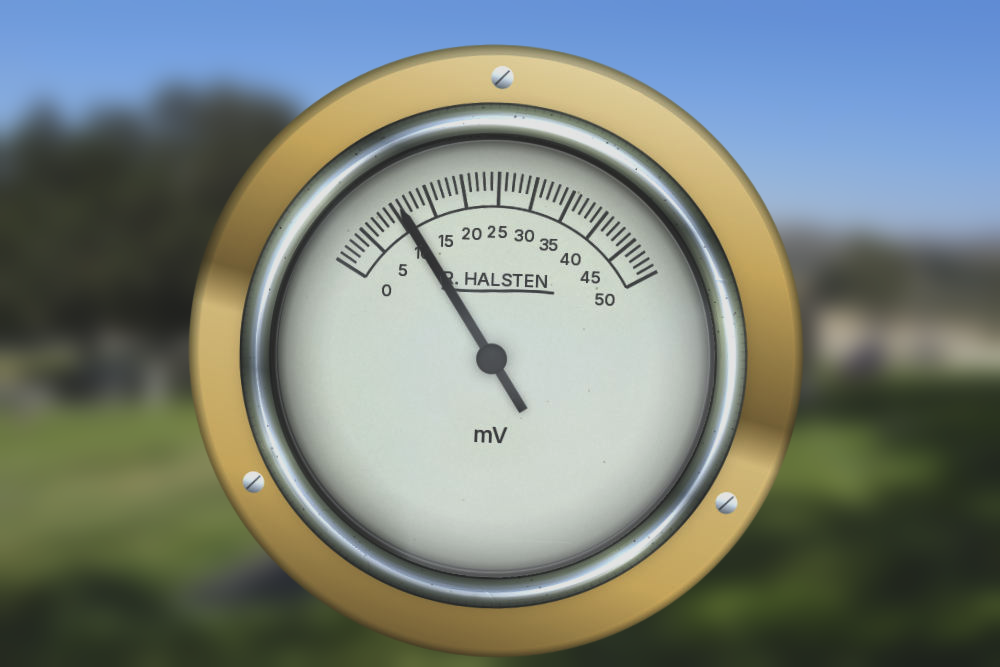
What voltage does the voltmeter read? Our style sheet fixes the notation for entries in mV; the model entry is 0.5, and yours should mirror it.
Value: 11
